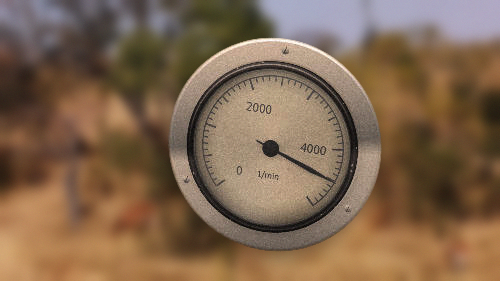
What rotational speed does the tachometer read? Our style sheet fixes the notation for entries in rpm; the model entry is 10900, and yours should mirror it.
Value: 4500
